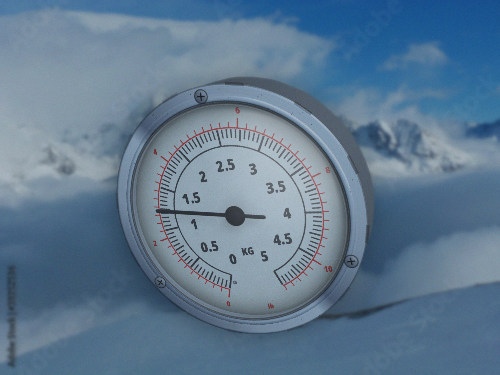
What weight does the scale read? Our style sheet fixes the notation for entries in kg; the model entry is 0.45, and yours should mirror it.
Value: 1.25
